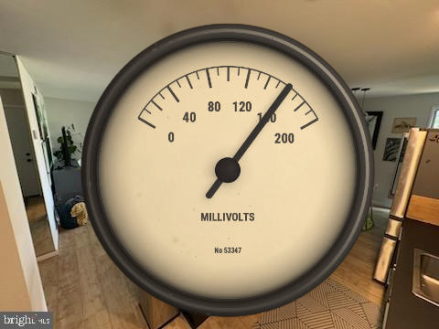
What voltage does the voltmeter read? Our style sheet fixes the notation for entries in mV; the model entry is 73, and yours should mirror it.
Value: 160
